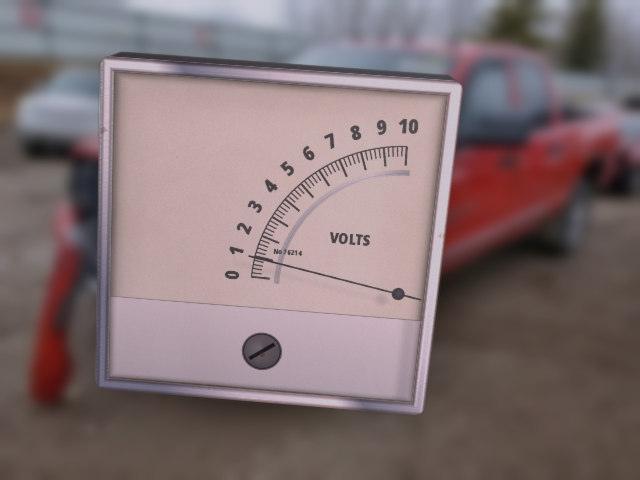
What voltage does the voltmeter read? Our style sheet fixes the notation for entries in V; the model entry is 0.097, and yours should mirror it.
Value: 1
